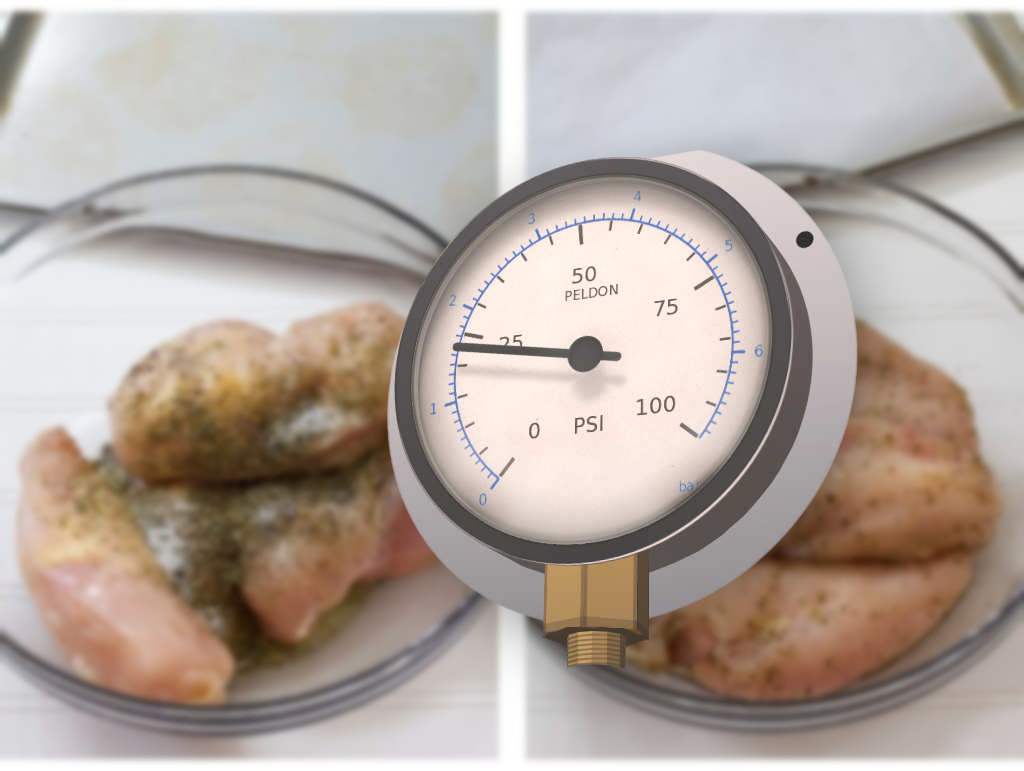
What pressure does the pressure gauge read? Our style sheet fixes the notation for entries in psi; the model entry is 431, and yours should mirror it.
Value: 22.5
